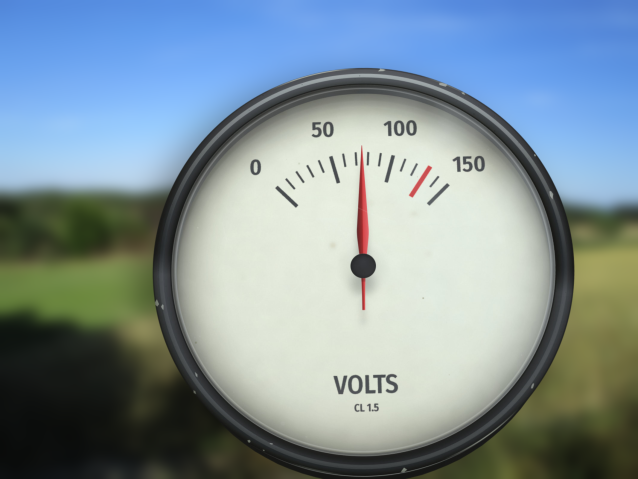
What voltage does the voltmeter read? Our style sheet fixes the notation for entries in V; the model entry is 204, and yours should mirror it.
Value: 75
